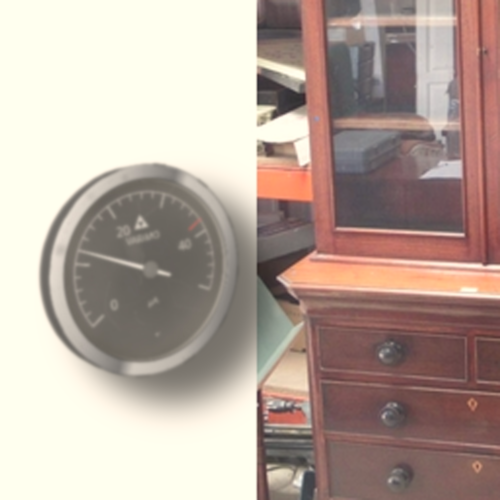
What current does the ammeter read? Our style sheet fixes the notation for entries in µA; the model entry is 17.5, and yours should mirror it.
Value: 12
